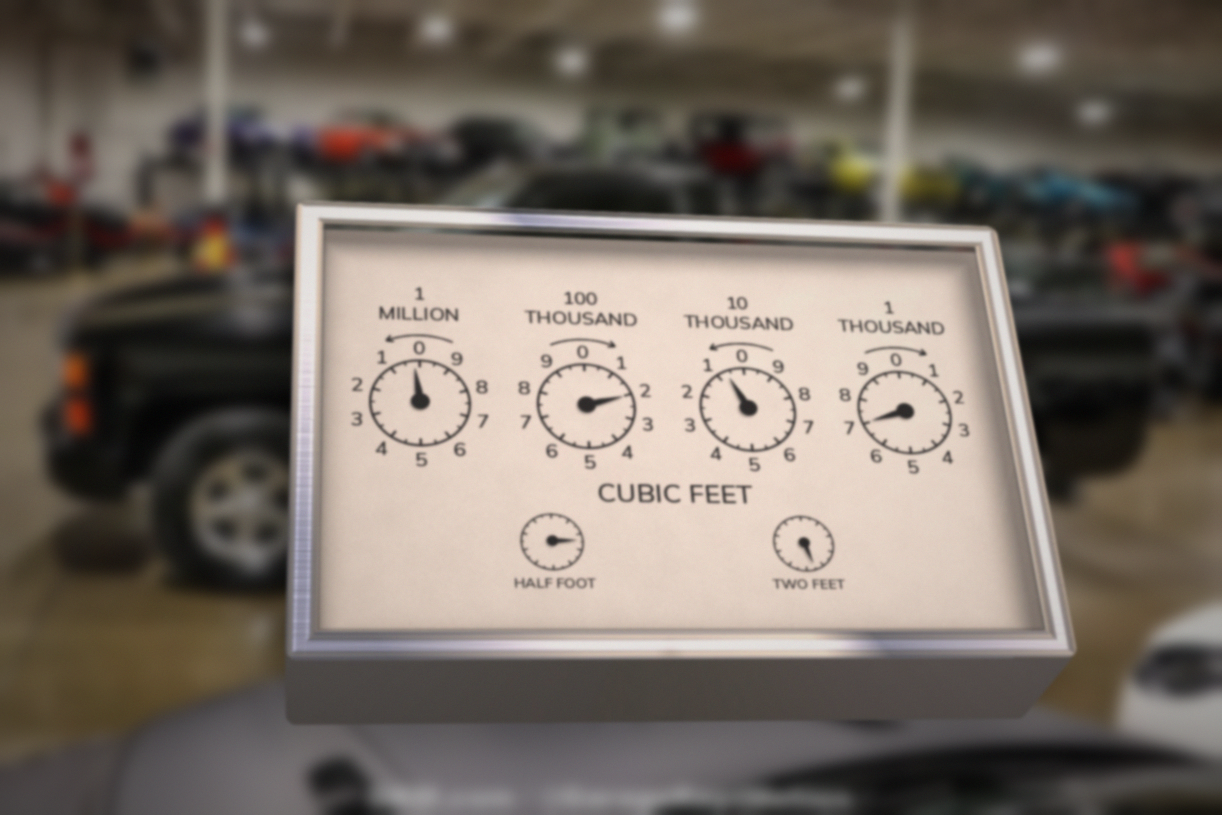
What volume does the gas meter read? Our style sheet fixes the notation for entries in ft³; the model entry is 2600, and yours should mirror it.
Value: 20700
